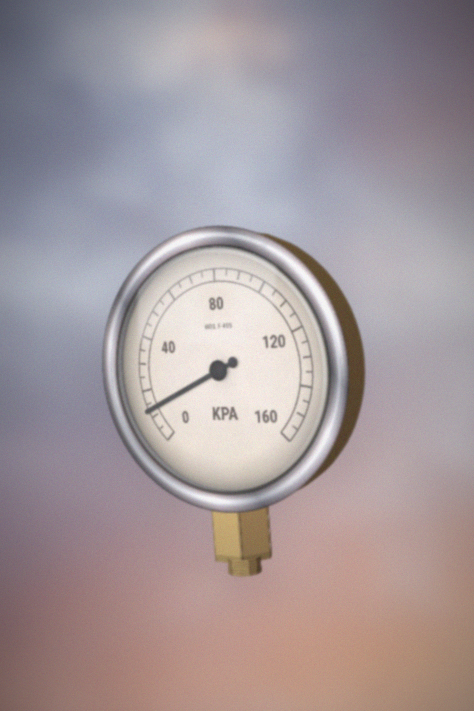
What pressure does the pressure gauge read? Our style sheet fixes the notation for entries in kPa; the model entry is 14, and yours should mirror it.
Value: 12.5
